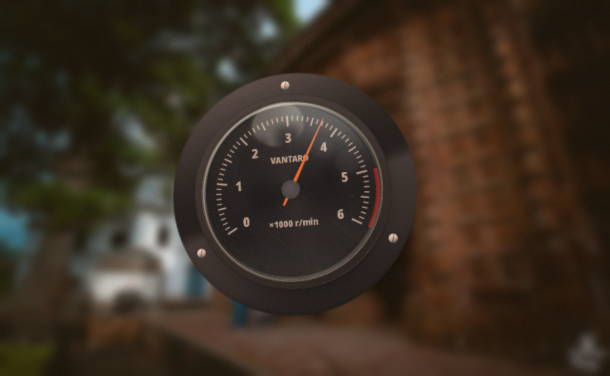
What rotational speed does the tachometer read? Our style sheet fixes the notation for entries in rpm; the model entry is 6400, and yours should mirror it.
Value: 3700
